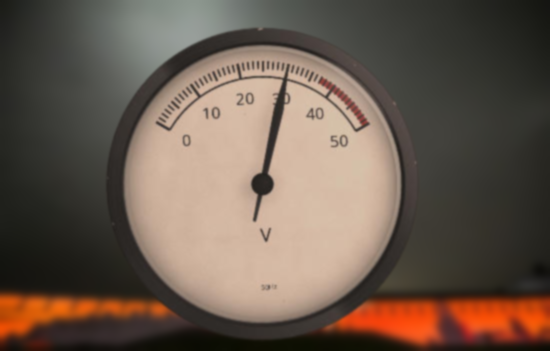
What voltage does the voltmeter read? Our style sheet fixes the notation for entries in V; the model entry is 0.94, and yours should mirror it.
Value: 30
